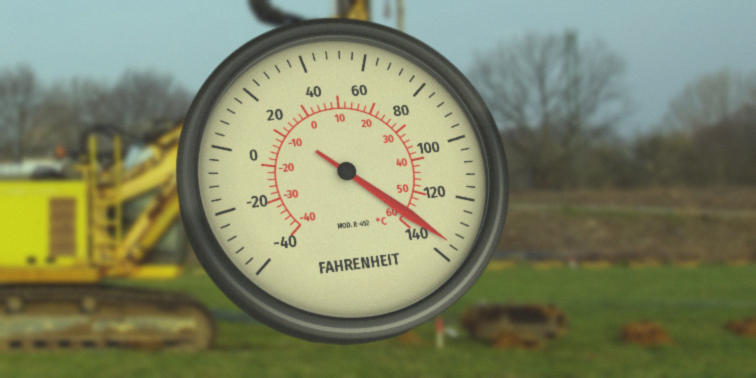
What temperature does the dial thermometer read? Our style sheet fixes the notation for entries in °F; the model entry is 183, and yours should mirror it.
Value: 136
